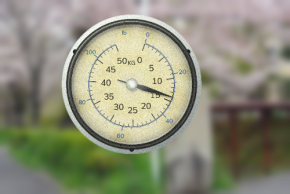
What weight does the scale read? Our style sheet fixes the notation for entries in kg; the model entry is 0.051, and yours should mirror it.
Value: 14
